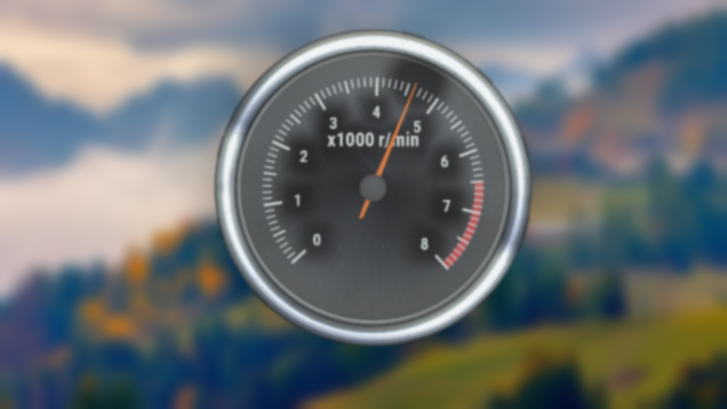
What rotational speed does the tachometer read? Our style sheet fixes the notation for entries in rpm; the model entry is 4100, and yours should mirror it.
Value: 4600
